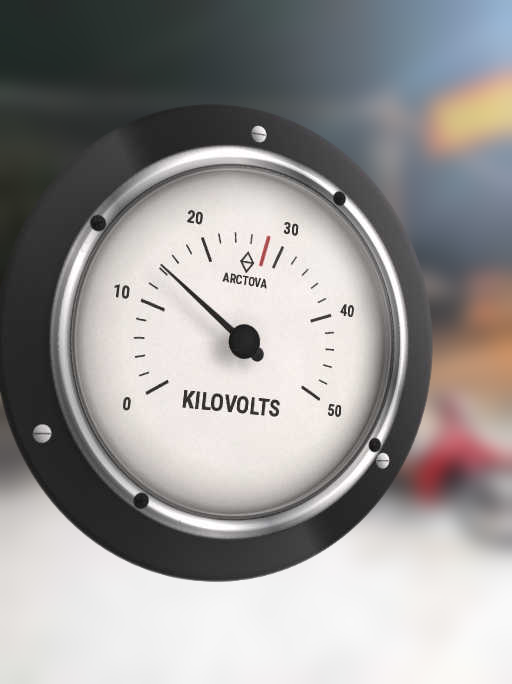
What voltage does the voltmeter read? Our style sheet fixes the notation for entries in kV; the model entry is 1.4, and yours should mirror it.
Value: 14
